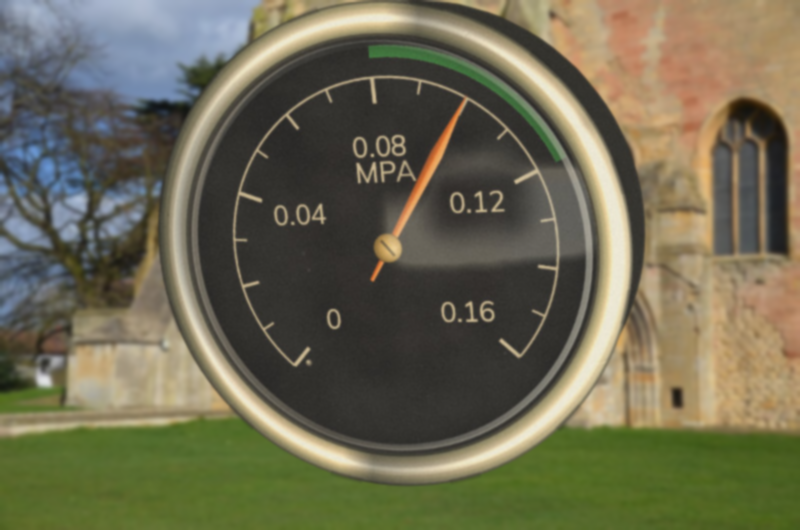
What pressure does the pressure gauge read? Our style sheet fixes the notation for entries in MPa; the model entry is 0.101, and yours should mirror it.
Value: 0.1
